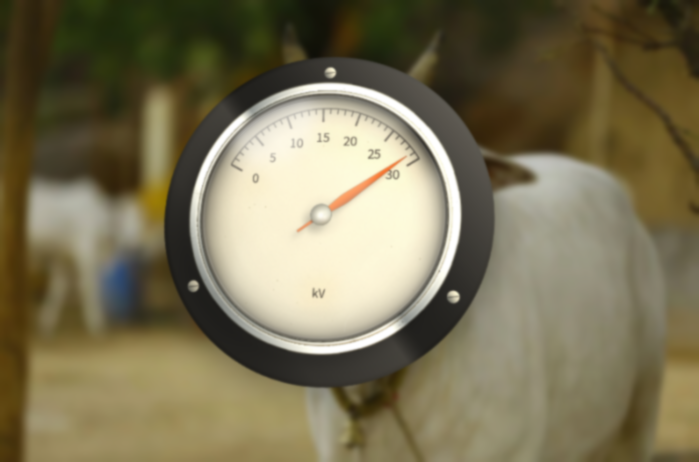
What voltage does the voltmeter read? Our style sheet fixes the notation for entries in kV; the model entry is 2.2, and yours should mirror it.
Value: 29
